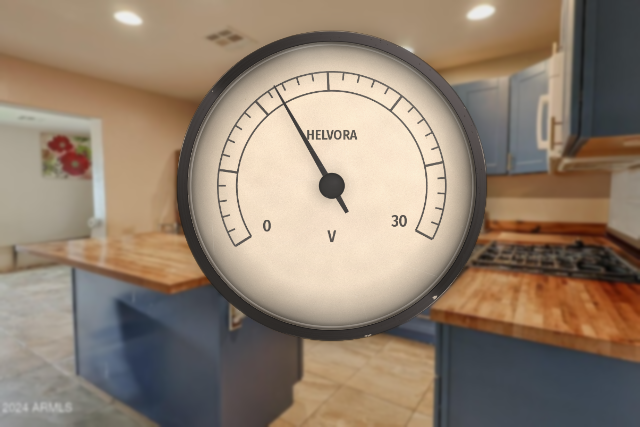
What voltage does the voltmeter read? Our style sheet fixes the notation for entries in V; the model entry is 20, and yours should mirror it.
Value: 11.5
